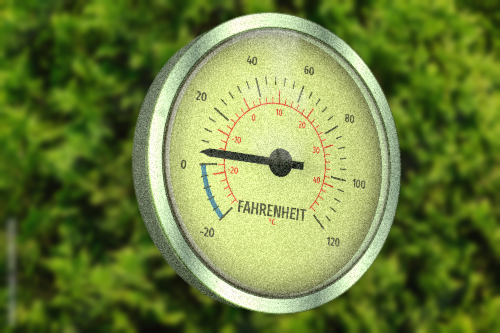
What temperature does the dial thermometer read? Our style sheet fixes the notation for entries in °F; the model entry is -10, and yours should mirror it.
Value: 4
